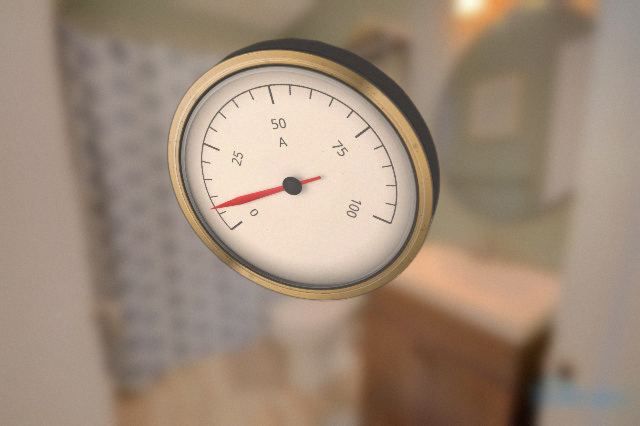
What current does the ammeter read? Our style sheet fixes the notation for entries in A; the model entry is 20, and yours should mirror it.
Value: 7.5
